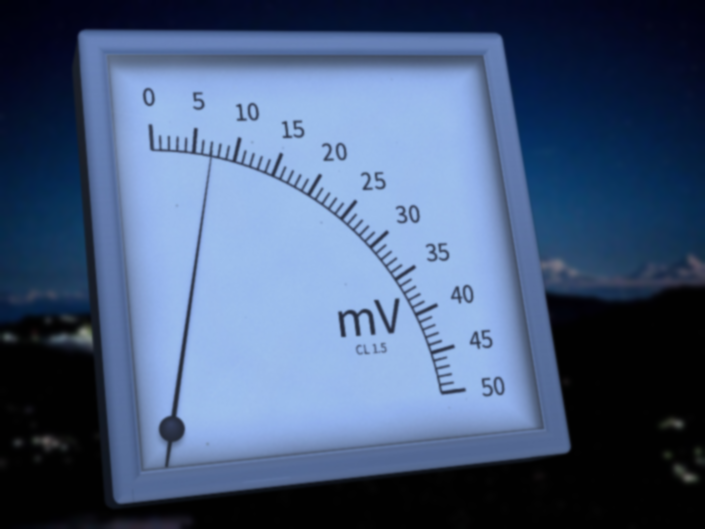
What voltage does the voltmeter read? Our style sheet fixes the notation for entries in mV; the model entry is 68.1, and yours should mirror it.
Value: 7
